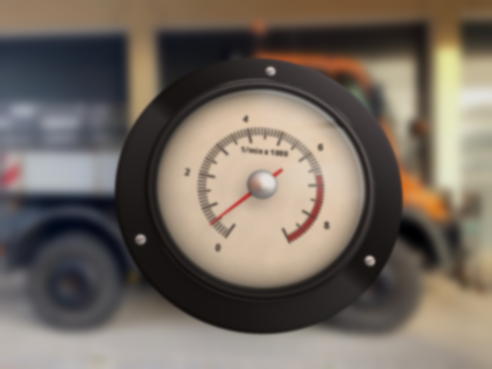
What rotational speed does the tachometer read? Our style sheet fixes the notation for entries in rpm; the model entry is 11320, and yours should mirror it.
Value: 500
